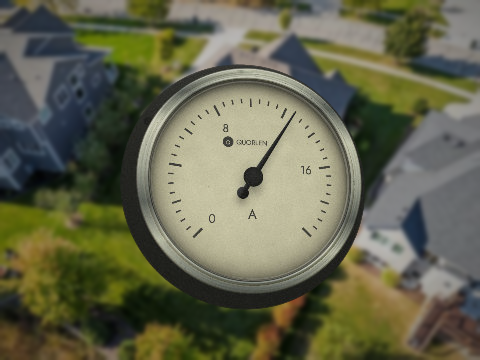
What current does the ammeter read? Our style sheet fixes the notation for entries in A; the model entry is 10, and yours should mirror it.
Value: 12.5
